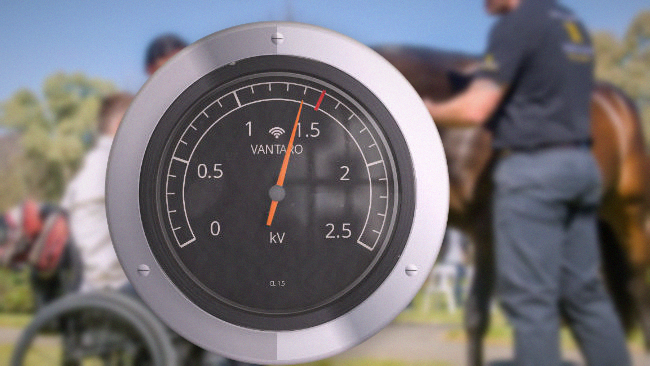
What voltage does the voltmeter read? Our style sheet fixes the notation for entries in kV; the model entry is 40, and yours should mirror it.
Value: 1.4
